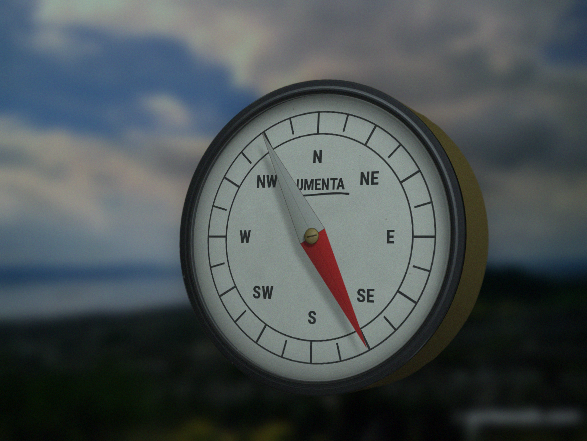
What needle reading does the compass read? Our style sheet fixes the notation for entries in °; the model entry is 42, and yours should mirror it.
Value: 150
